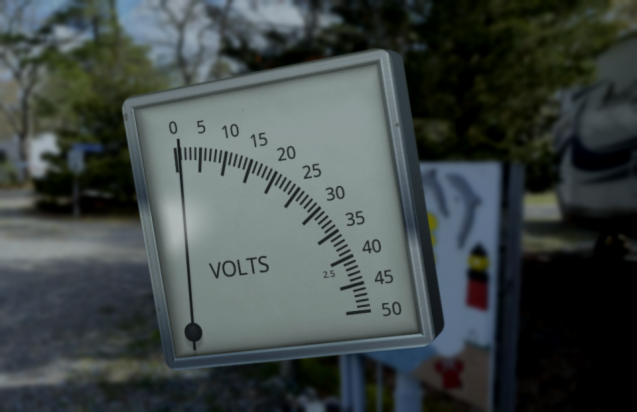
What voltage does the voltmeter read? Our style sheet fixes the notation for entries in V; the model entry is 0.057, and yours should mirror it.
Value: 1
